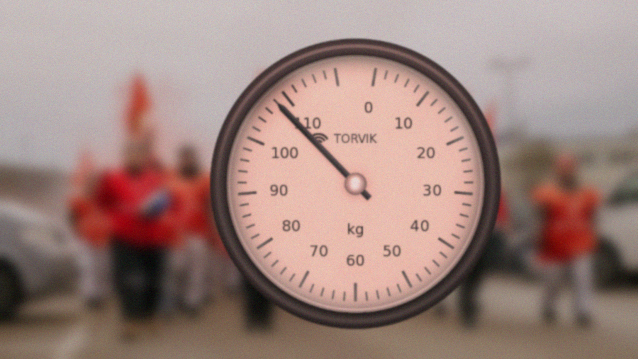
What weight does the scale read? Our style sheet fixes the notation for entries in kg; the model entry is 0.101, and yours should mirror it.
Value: 108
